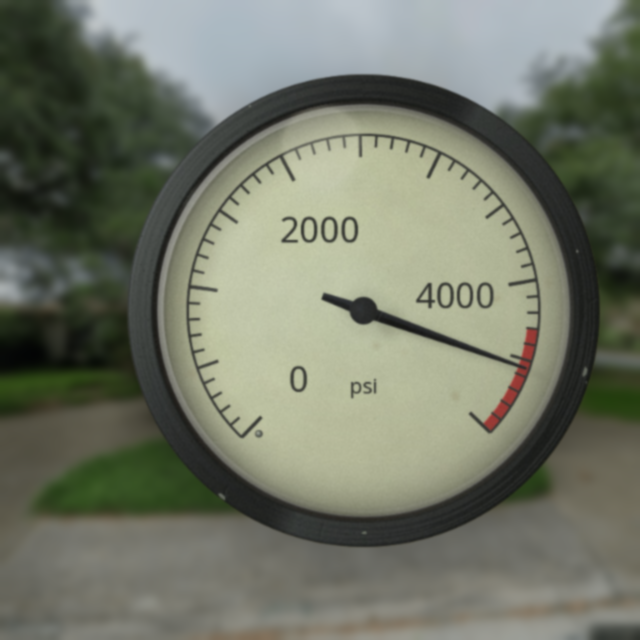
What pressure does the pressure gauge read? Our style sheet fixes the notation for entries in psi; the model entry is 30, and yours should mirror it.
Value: 4550
